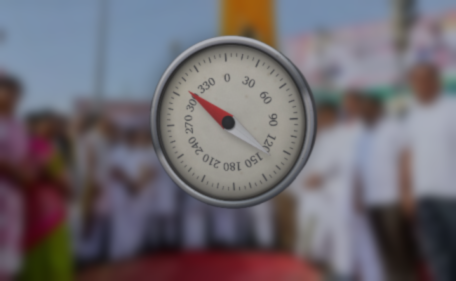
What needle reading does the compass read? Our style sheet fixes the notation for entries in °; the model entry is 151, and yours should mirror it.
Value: 310
